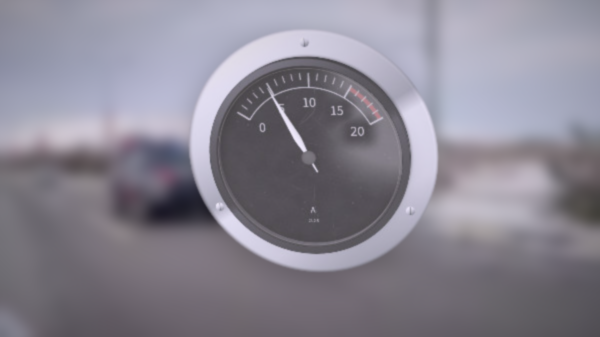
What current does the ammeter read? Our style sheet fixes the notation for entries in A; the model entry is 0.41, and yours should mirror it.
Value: 5
